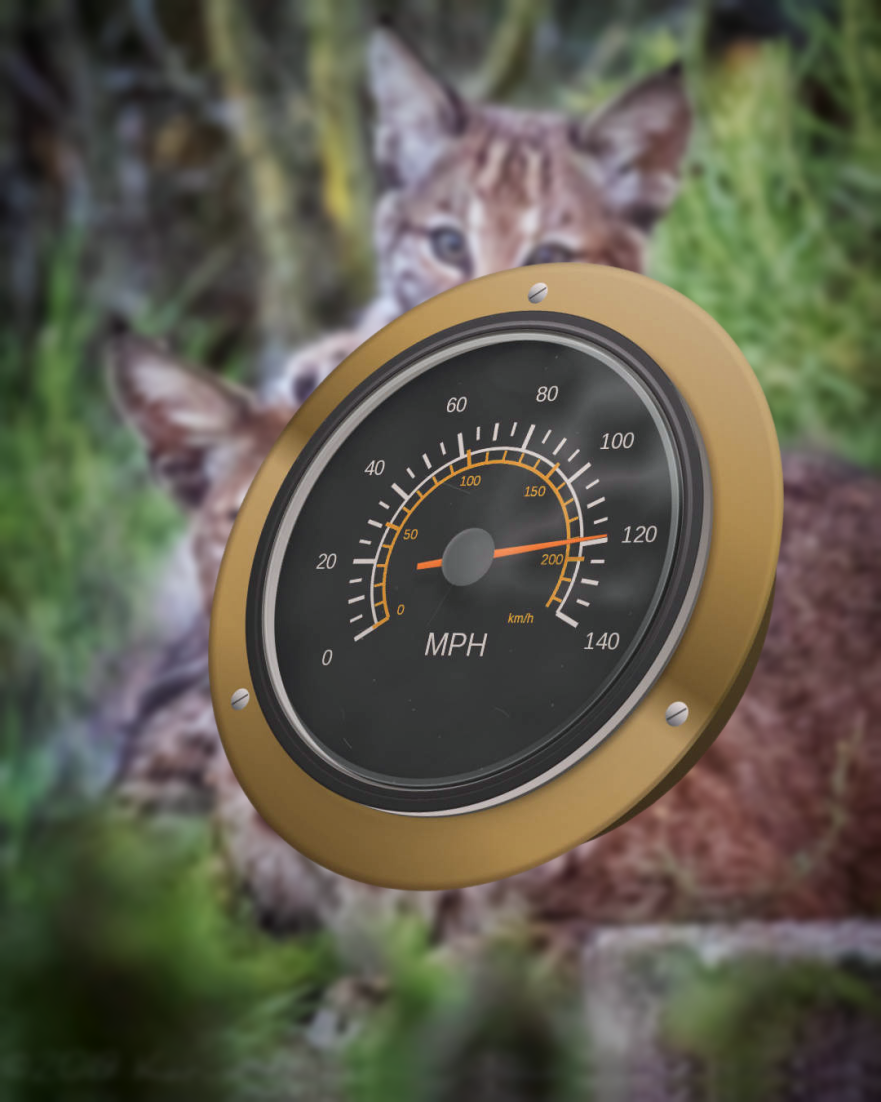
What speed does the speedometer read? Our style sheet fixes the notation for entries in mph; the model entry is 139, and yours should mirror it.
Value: 120
